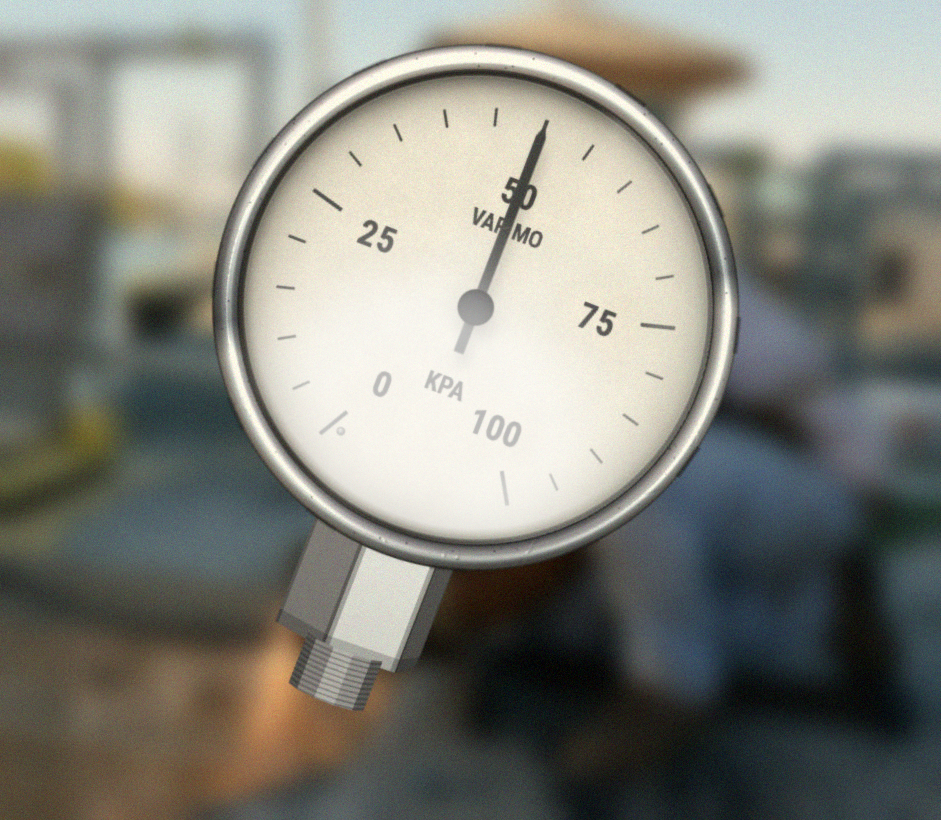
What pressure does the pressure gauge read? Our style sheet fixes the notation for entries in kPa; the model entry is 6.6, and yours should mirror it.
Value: 50
